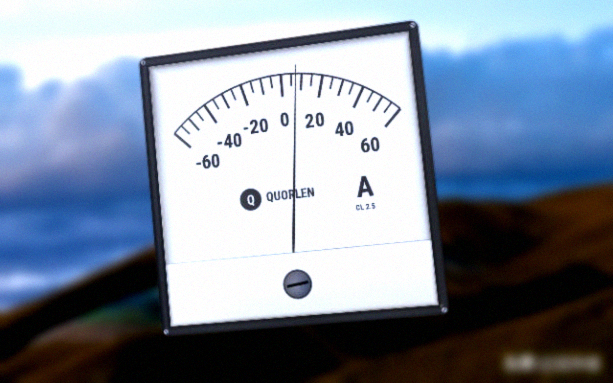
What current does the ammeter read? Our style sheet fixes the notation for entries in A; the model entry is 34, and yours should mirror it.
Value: 7.5
